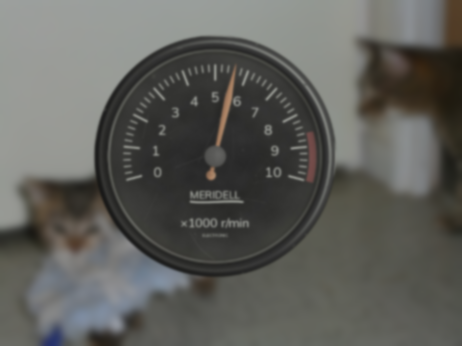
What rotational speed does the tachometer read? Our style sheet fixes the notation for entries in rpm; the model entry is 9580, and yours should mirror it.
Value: 5600
